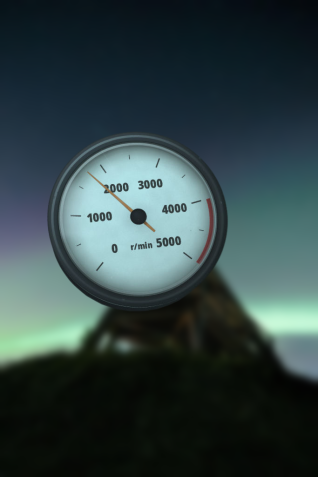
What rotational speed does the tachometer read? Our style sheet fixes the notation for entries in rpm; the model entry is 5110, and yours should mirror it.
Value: 1750
